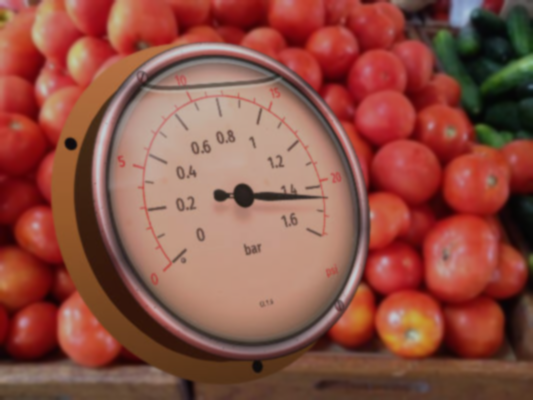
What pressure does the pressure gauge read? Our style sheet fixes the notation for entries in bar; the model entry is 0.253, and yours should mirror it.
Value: 1.45
